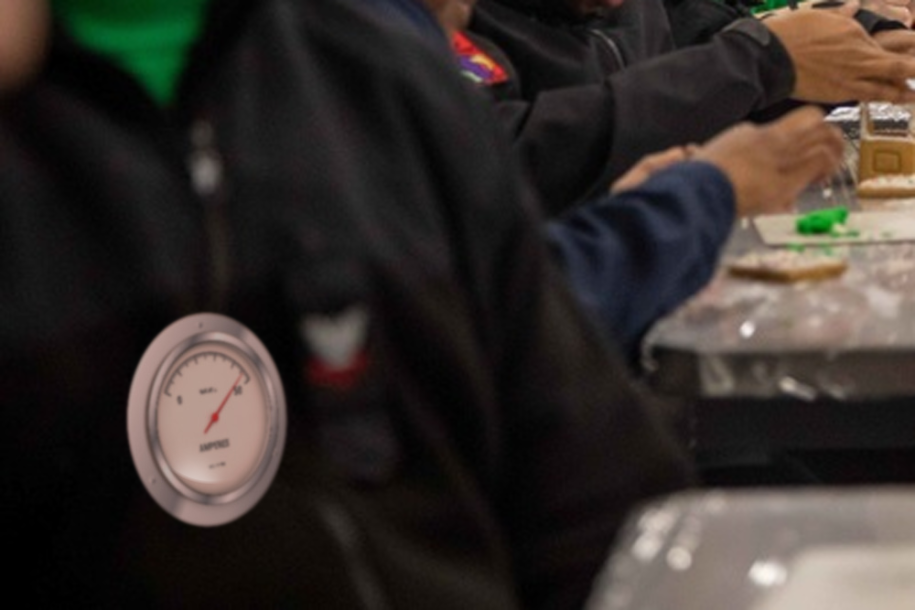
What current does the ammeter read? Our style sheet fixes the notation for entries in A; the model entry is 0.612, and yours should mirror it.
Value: 45
